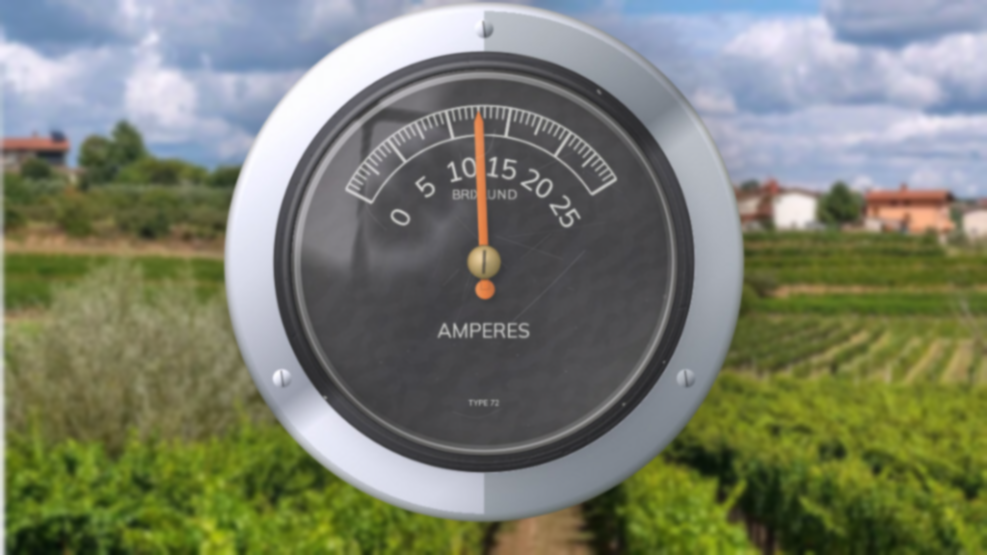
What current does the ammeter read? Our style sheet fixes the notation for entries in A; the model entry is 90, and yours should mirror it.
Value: 12.5
